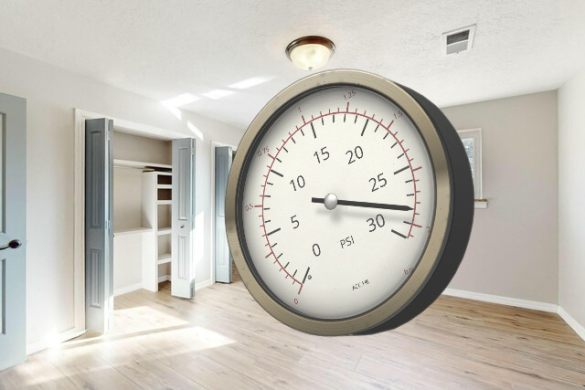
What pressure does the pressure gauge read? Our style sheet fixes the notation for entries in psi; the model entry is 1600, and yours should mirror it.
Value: 28
